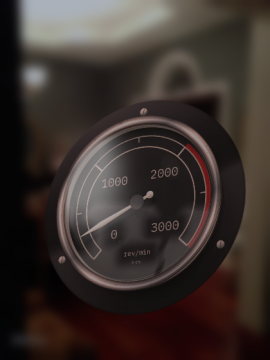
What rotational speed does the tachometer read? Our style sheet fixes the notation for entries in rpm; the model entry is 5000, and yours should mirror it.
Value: 250
